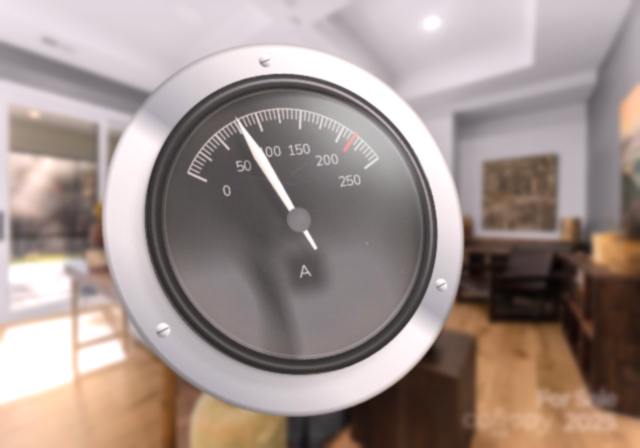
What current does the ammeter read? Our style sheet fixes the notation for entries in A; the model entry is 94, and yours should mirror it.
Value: 75
